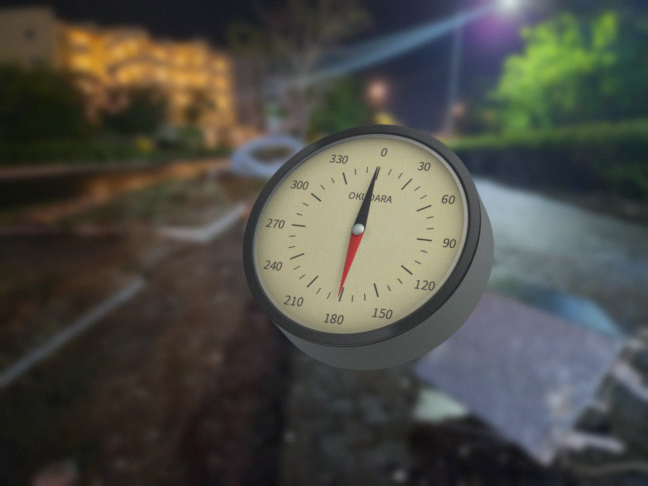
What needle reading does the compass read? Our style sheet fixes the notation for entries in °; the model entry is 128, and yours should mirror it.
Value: 180
